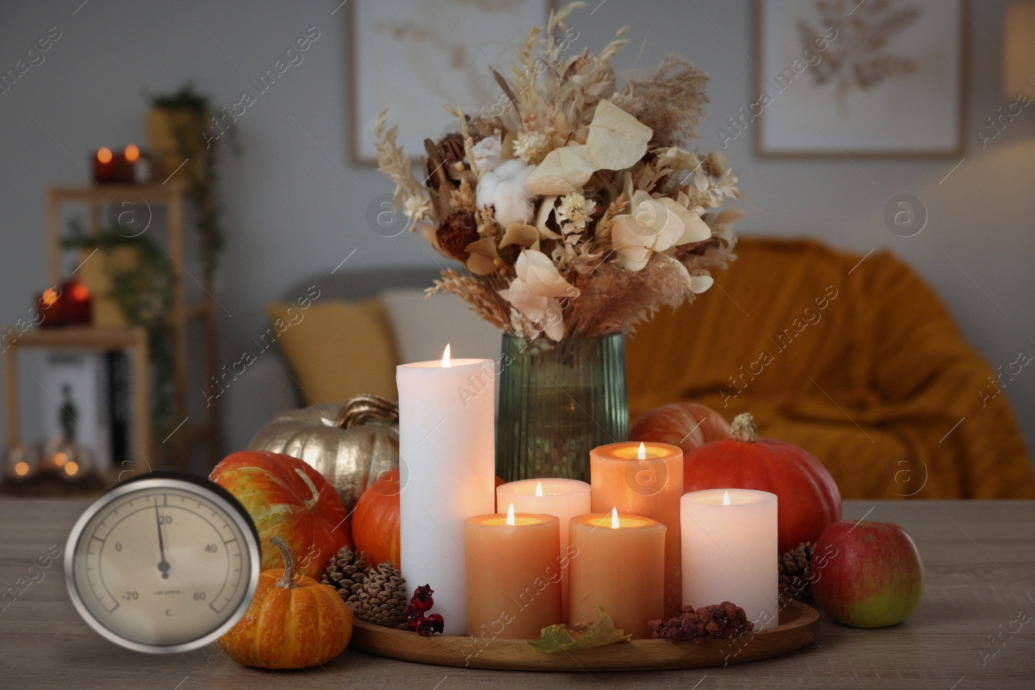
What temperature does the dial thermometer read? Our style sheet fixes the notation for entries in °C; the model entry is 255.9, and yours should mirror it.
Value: 18
